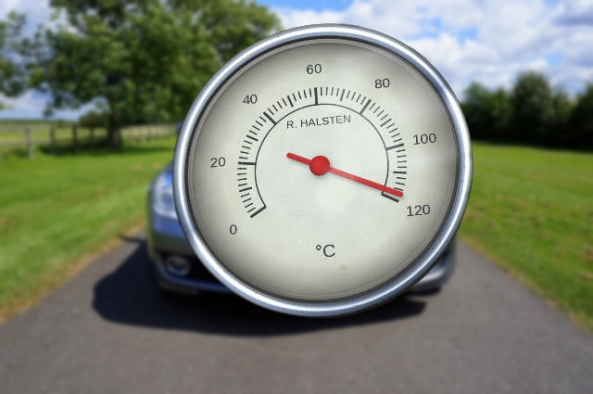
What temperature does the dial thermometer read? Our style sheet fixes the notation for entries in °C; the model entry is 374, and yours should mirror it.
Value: 118
